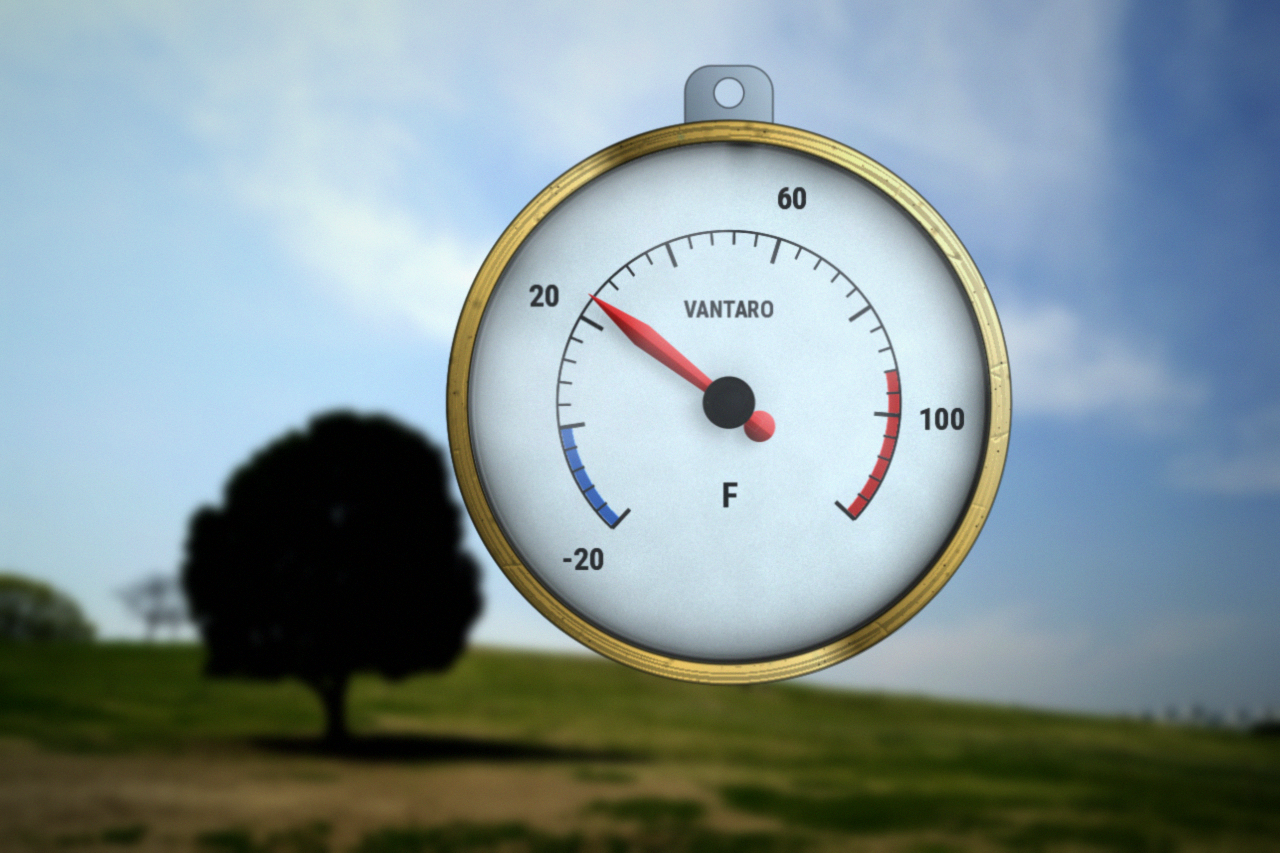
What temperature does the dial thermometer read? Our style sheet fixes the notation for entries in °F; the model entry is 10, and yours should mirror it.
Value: 24
